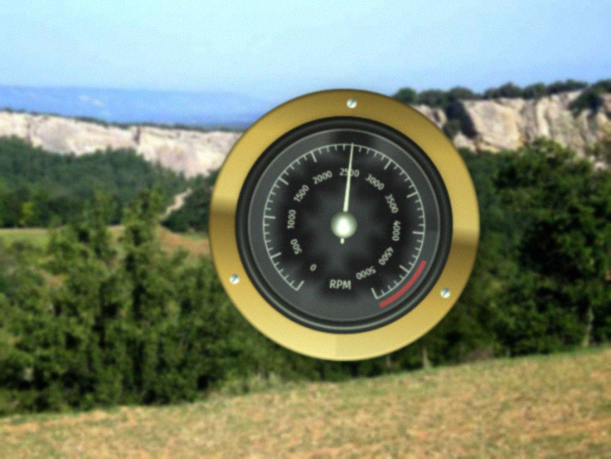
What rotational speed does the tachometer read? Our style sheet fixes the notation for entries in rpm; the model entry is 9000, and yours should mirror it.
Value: 2500
